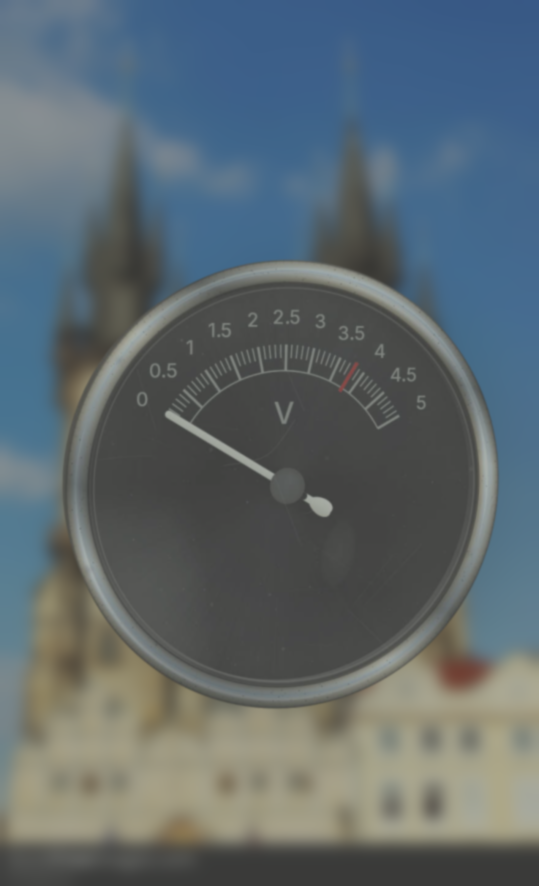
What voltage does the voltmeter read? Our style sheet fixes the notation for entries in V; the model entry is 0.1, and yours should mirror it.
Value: 0
